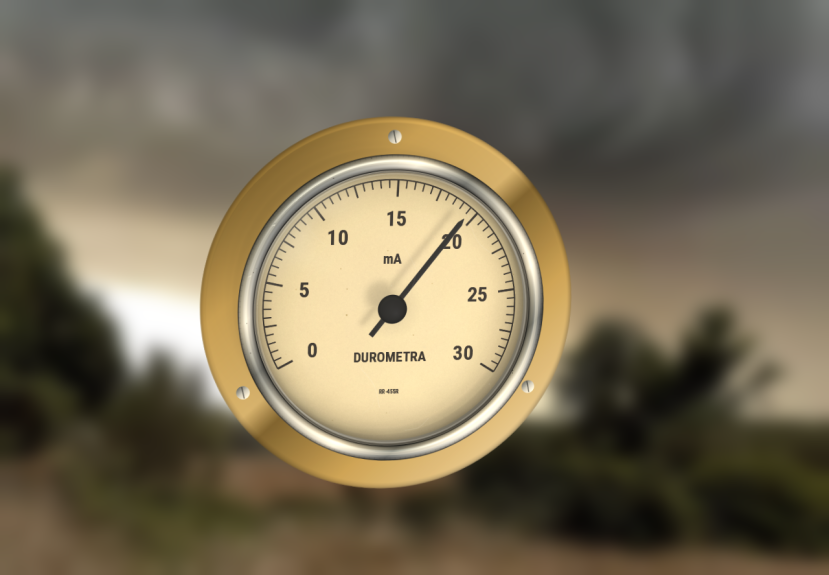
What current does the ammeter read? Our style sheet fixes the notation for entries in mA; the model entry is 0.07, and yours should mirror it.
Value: 19.5
